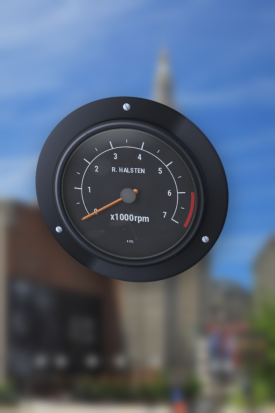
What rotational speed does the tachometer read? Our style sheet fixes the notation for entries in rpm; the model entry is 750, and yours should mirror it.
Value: 0
